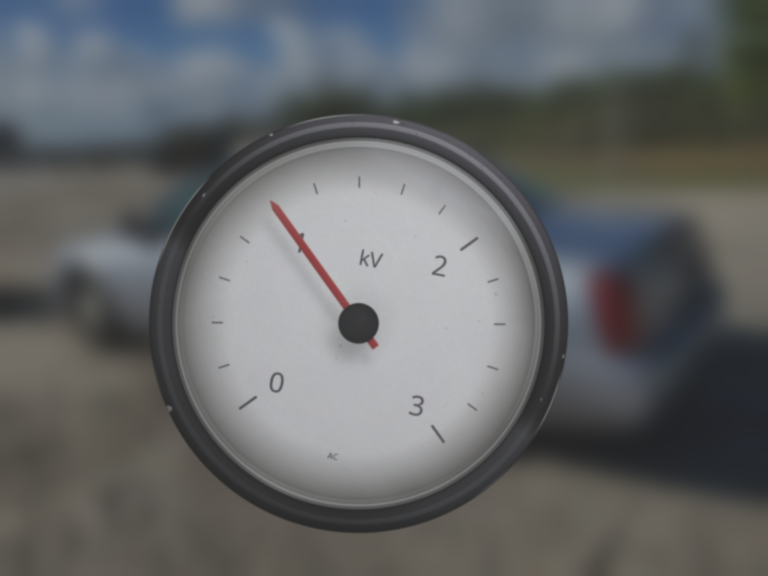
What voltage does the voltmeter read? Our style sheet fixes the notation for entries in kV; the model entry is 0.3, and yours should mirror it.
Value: 1
